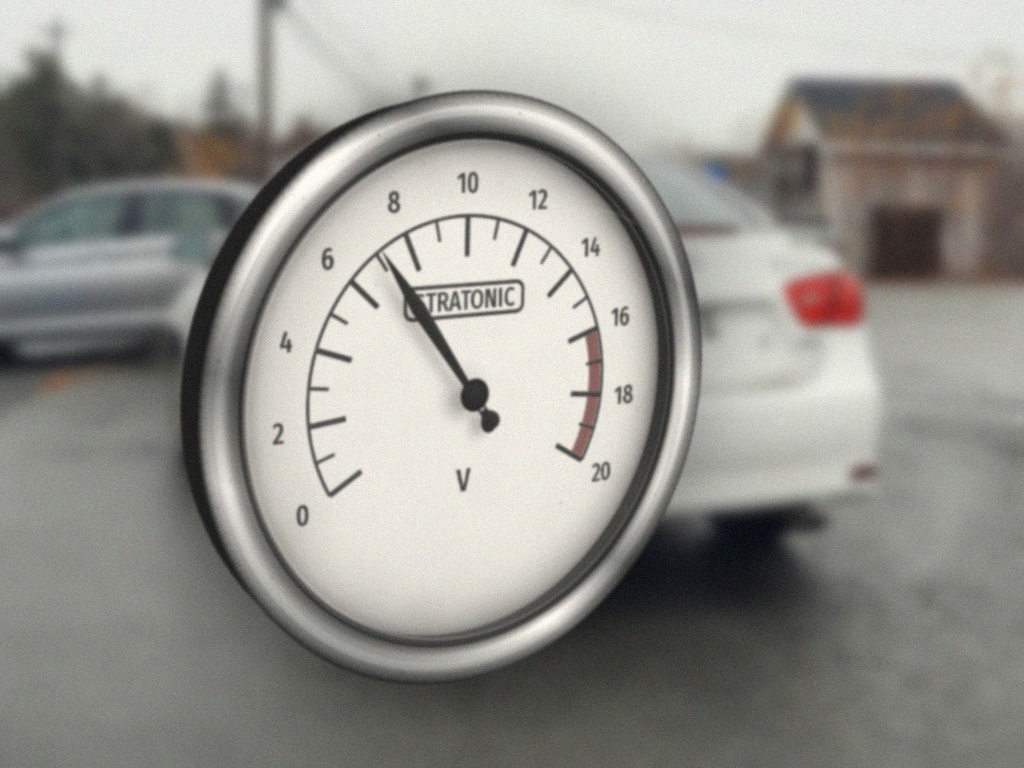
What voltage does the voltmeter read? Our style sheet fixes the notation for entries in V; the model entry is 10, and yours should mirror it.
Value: 7
